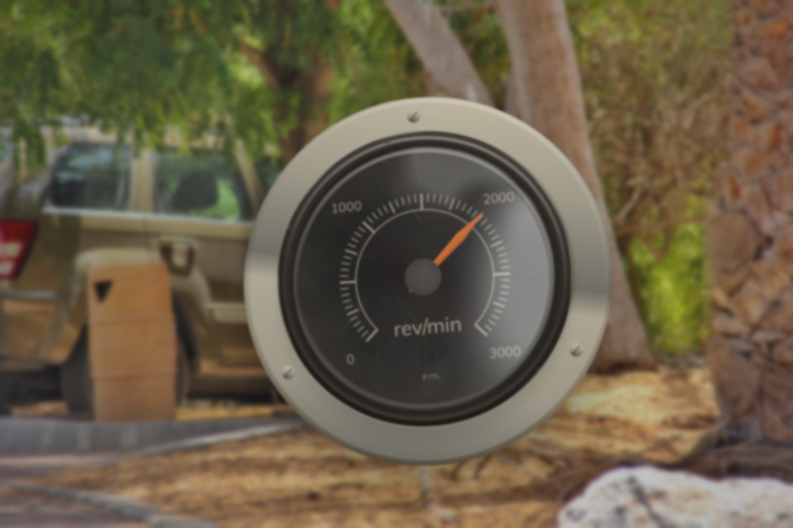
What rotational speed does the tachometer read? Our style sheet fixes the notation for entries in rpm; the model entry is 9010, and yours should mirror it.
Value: 2000
